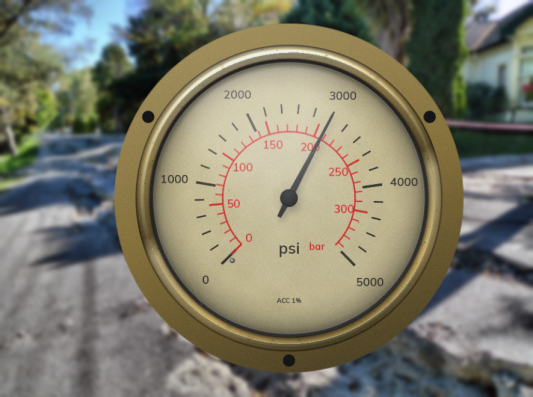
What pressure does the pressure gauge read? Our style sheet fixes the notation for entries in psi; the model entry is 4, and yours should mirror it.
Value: 3000
